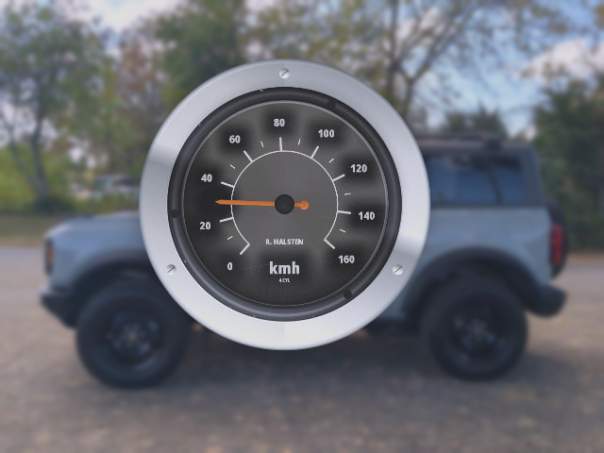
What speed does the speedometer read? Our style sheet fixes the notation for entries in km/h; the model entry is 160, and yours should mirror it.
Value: 30
